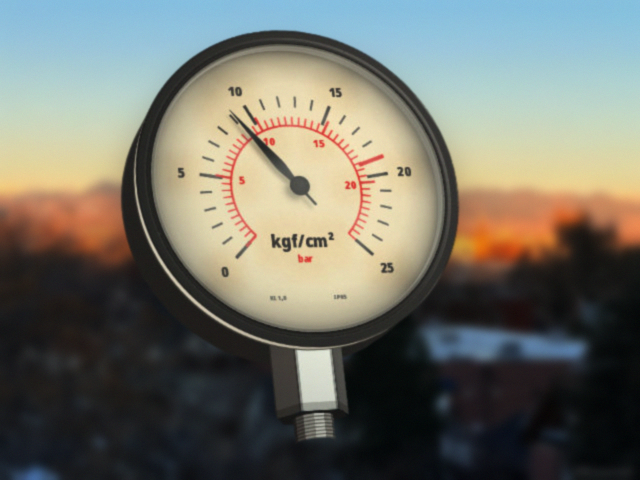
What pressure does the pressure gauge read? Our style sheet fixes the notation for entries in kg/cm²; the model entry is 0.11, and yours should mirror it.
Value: 9
